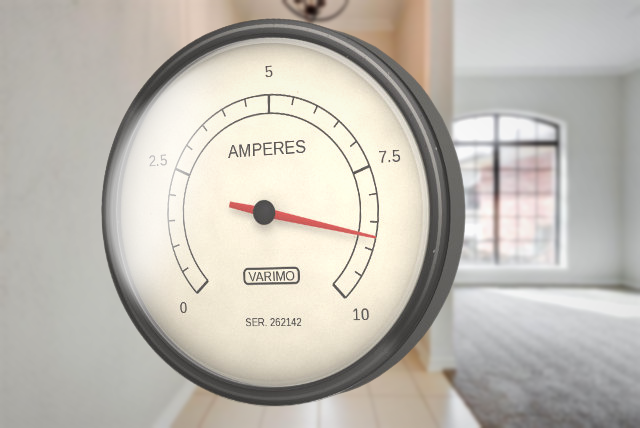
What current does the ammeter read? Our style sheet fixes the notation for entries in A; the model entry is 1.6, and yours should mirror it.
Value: 8.75
